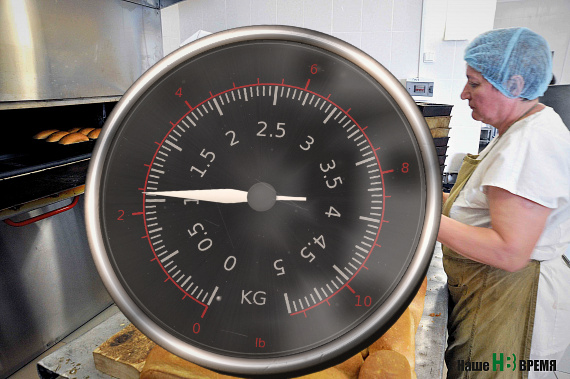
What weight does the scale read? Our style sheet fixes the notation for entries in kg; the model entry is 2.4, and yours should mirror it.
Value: 1.05
